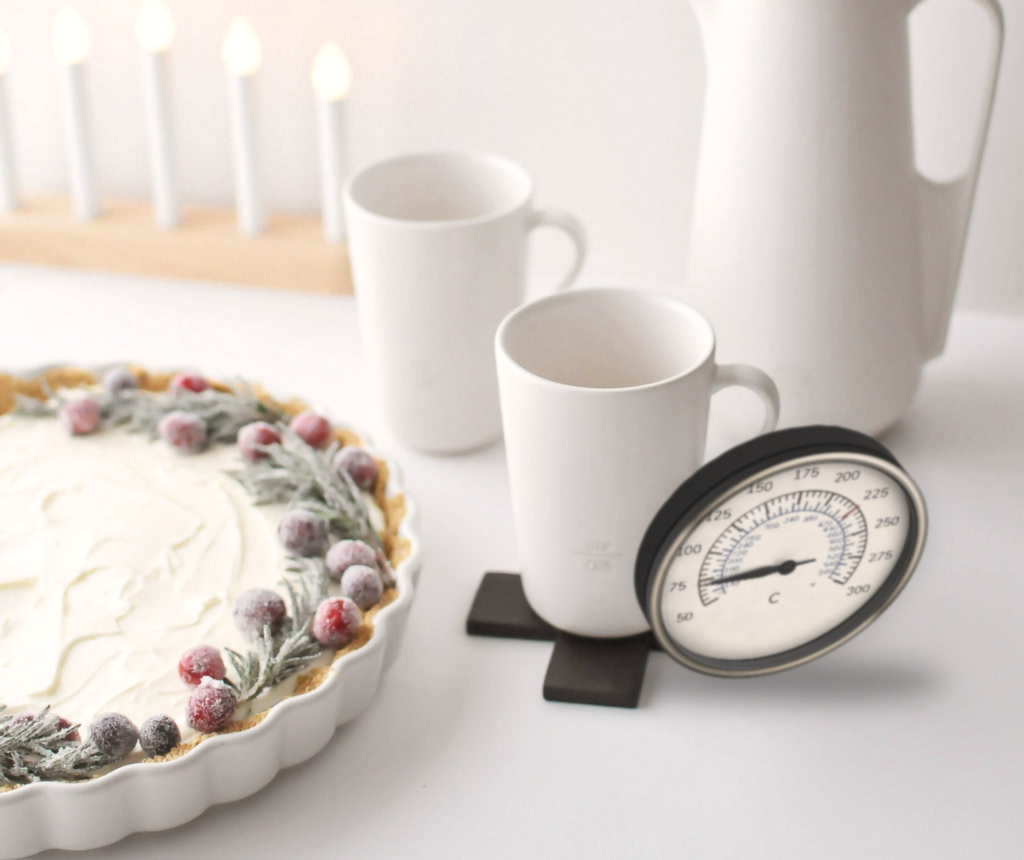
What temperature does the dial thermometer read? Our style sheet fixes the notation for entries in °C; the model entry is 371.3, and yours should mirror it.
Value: 75
